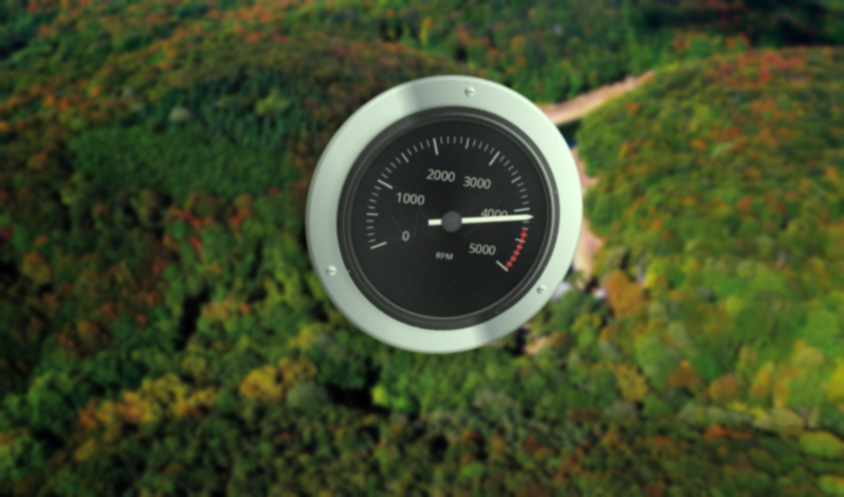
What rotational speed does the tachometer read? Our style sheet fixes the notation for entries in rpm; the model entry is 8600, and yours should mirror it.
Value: 4100
